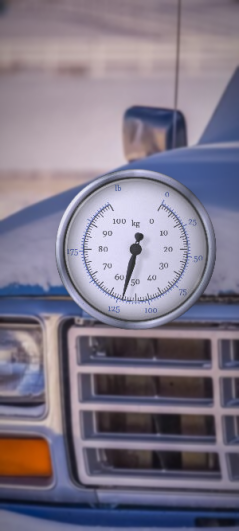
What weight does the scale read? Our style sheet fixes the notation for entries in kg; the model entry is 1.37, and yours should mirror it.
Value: 55
